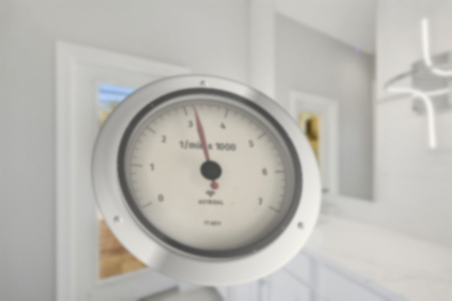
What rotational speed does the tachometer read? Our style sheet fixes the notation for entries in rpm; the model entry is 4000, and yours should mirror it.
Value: 3200
